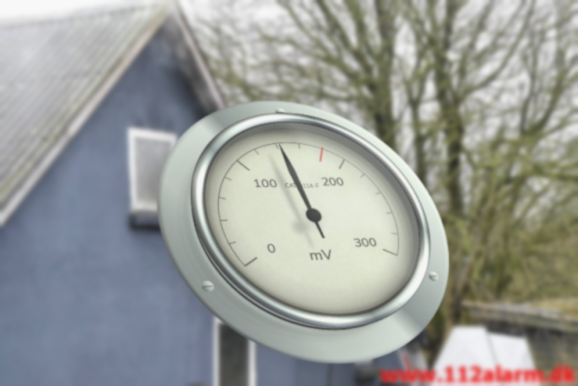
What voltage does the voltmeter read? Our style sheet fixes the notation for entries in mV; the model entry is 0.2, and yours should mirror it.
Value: 140
